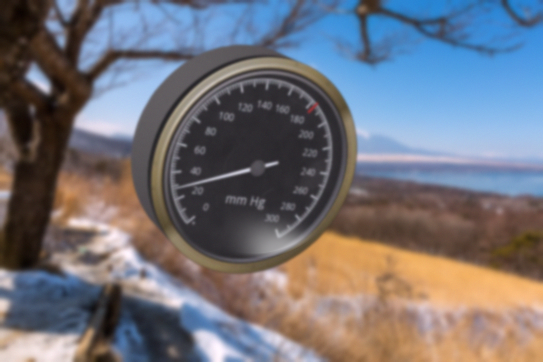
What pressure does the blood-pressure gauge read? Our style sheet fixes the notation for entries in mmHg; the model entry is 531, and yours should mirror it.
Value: 30
